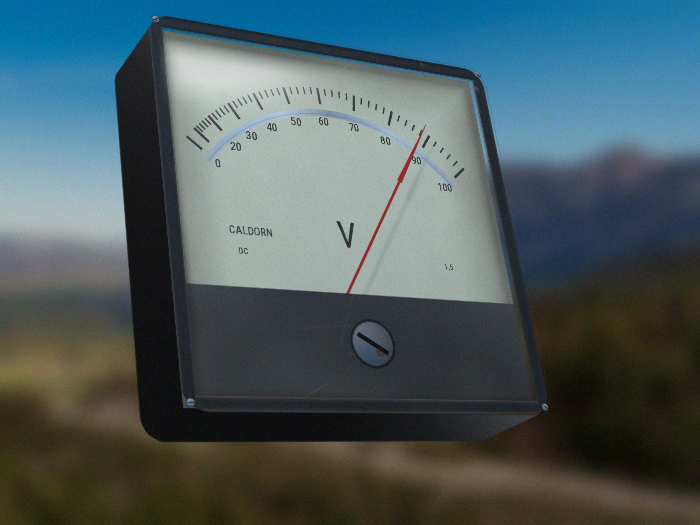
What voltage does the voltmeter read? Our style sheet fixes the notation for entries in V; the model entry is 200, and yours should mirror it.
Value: 88
